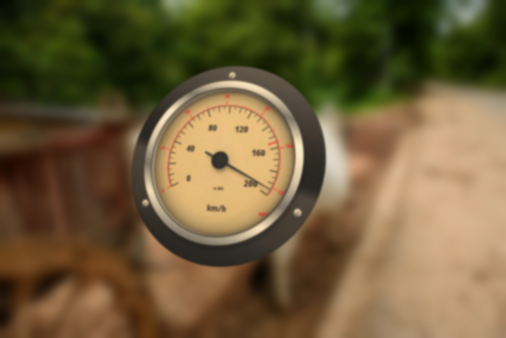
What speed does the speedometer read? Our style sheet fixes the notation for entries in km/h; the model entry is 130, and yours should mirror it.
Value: 195
